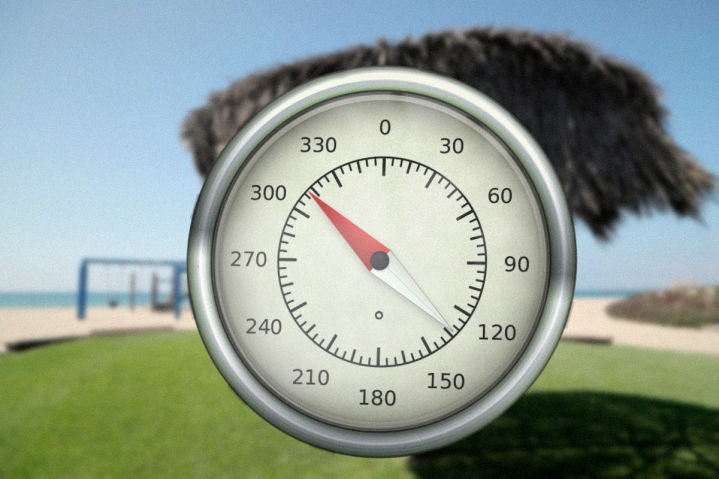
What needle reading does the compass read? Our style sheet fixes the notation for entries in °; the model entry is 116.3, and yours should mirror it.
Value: 312.5
